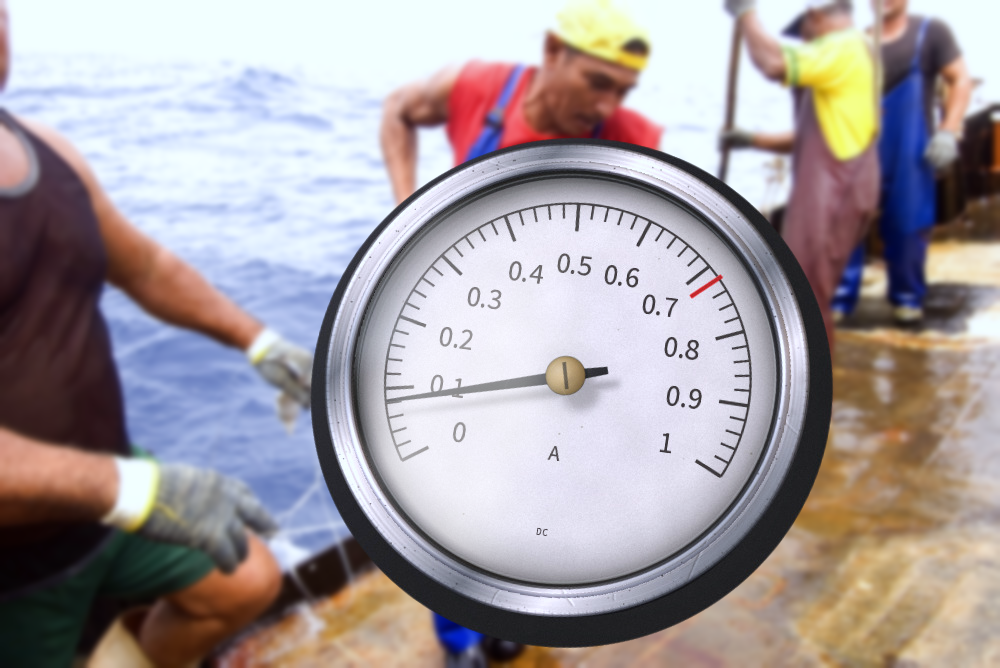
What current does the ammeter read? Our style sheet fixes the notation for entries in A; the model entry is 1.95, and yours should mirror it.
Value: 0.08
